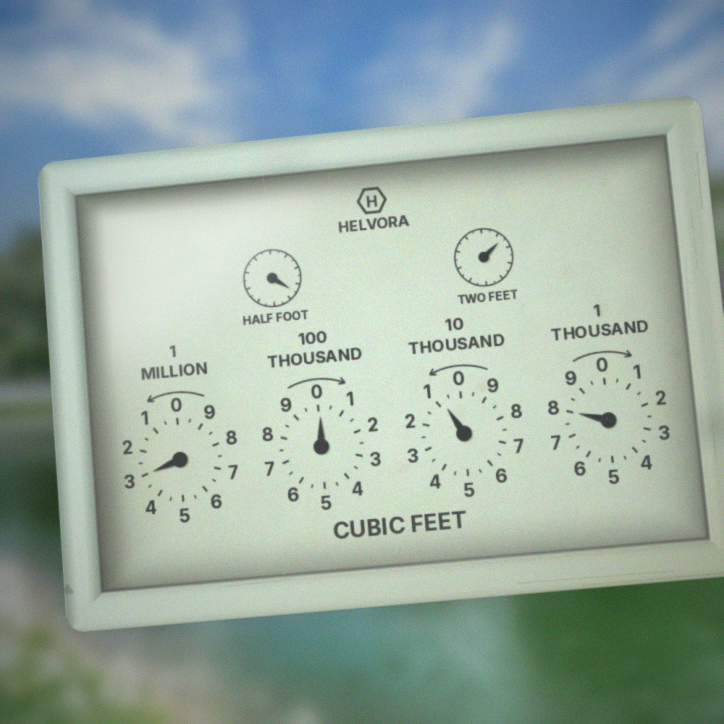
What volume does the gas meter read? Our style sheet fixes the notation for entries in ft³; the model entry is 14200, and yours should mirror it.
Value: 300800
